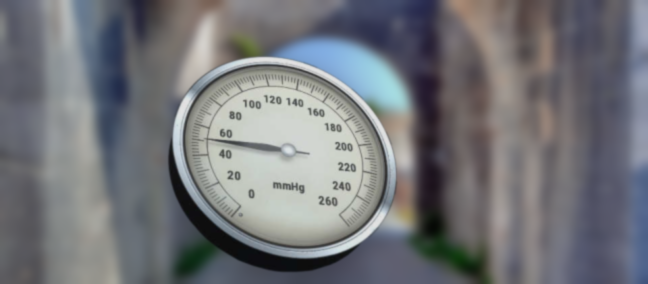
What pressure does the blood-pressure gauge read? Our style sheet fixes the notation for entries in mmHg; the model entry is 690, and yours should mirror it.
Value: 50
